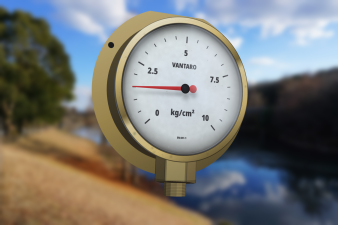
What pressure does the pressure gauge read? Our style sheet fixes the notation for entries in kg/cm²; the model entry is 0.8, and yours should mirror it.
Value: 1.5
